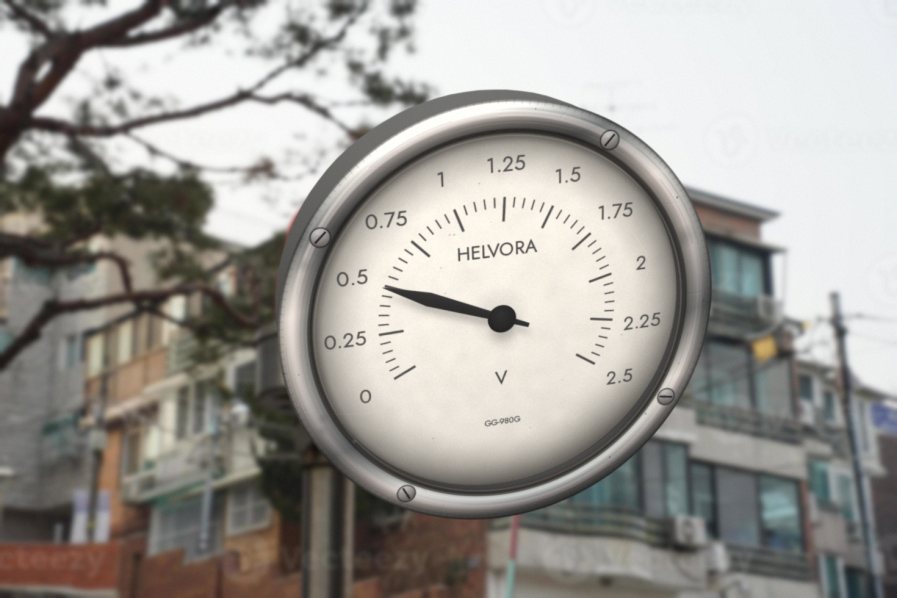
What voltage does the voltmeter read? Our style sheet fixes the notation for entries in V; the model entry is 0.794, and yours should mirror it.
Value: 0.5
